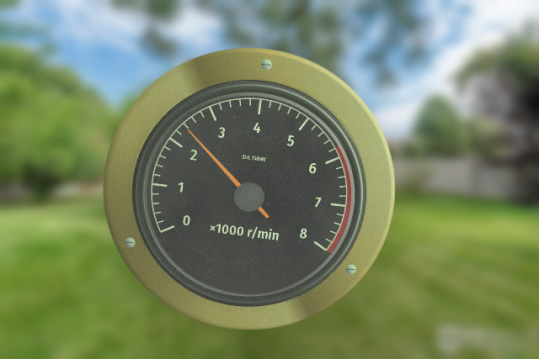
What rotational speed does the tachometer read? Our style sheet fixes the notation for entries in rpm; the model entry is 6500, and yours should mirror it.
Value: 2400
